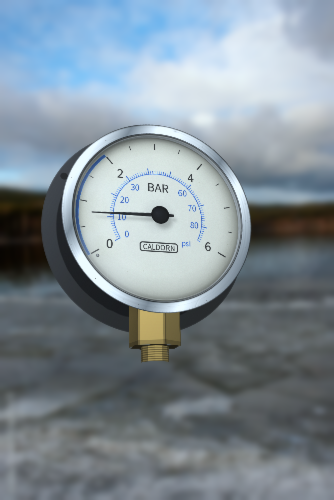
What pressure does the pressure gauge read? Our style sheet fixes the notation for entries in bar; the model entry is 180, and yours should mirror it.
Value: 0.75
